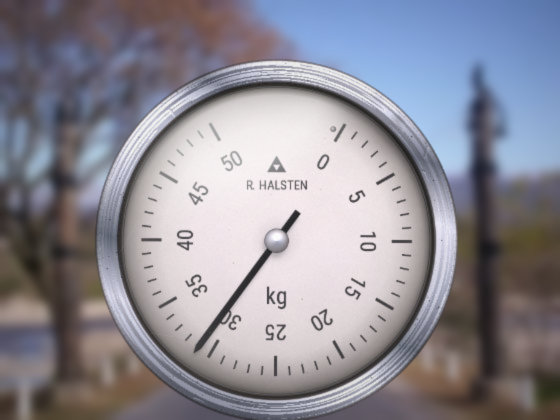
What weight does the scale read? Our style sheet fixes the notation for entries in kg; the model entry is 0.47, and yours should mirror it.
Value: 31
